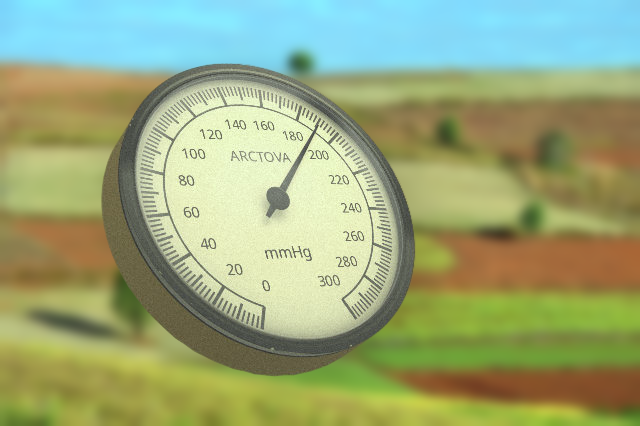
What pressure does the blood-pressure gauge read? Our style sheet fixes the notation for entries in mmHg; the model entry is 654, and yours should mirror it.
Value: 190
